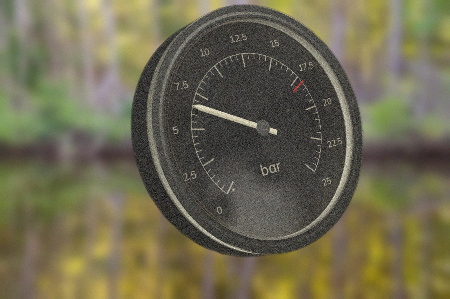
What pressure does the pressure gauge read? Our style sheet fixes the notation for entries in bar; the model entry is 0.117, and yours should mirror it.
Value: 6.5
